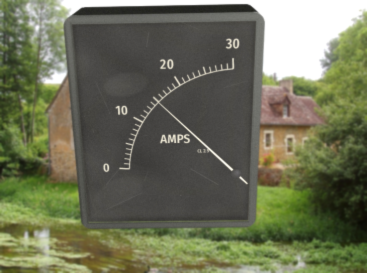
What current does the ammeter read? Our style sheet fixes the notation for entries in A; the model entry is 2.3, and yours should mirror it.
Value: 15
